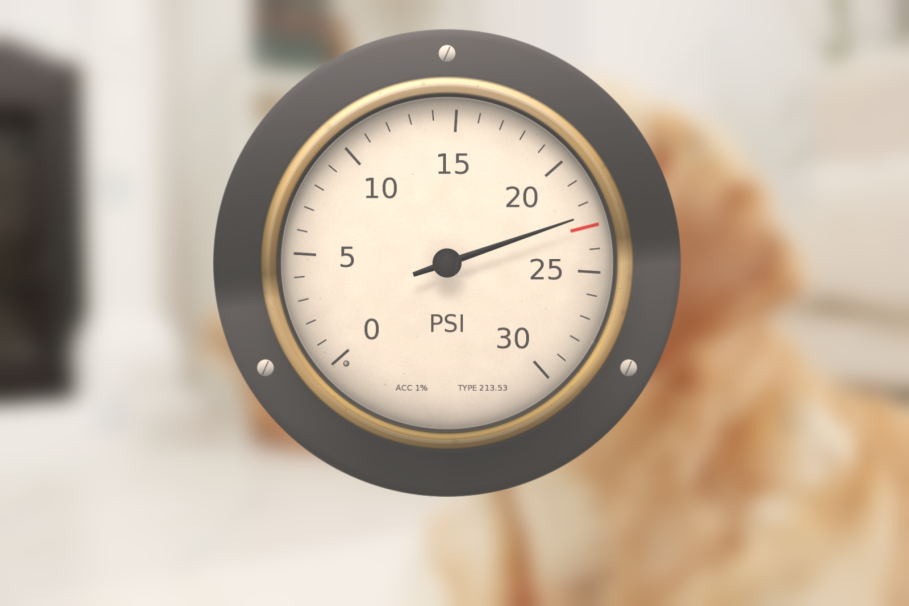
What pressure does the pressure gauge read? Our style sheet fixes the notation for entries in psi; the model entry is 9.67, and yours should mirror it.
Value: 22.5
